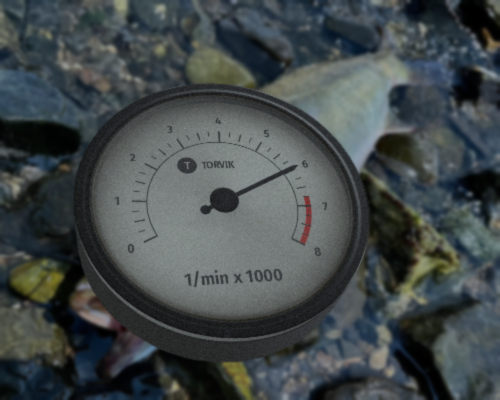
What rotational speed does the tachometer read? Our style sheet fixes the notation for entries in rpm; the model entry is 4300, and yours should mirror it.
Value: 6000
